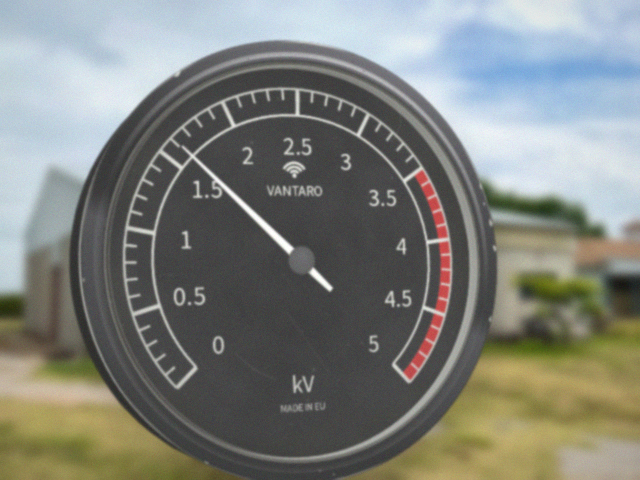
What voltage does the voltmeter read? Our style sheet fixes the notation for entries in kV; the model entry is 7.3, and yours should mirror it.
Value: 1.6
